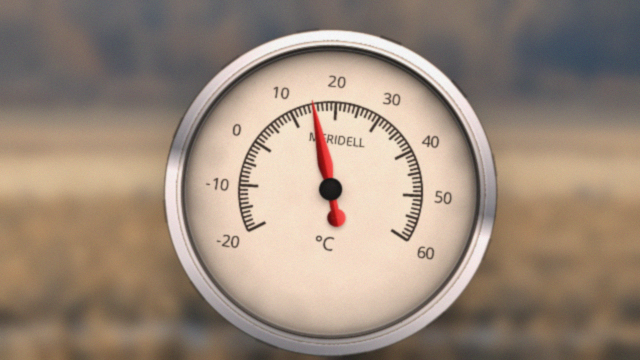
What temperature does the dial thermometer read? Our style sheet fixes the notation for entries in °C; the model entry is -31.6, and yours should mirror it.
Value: 15
